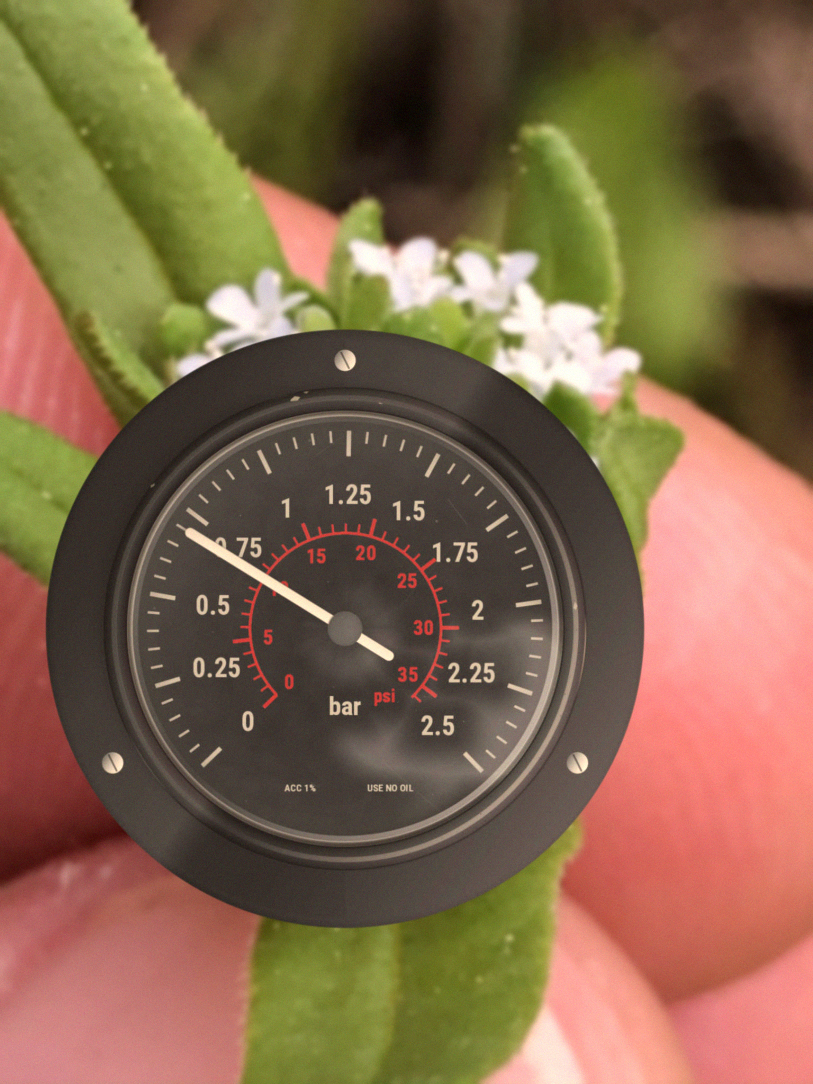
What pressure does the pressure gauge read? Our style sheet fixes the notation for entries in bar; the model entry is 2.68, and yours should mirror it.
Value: 0.7
